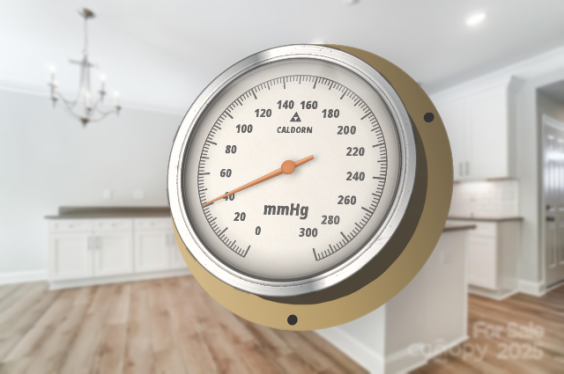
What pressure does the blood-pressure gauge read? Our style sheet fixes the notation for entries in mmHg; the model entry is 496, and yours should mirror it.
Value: 40
